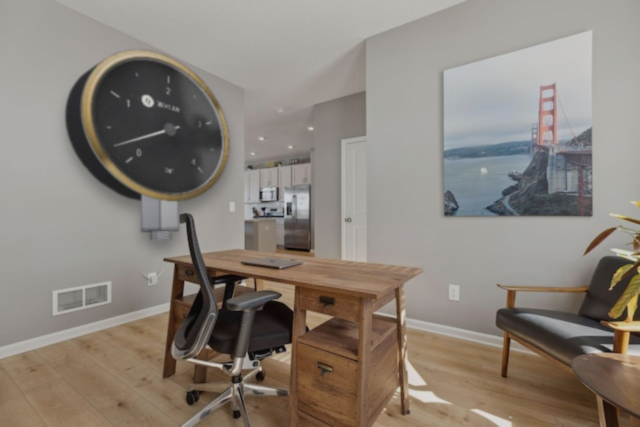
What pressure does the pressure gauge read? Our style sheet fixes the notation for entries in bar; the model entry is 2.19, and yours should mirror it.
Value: 0.25
